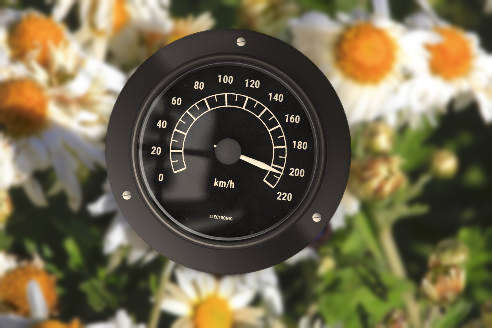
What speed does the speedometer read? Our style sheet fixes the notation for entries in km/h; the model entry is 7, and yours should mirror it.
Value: 205
